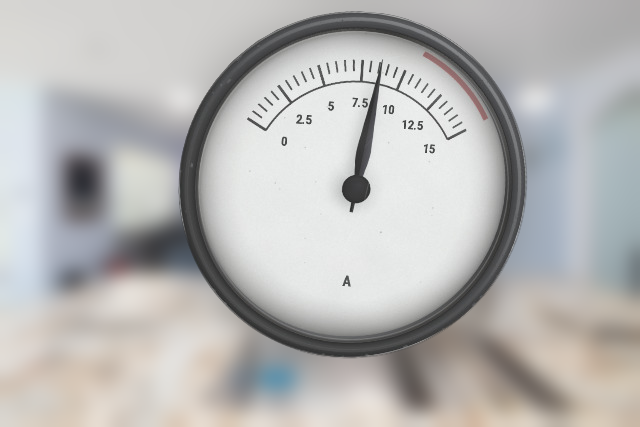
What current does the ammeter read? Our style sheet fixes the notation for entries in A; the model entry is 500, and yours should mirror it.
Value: 8.5
